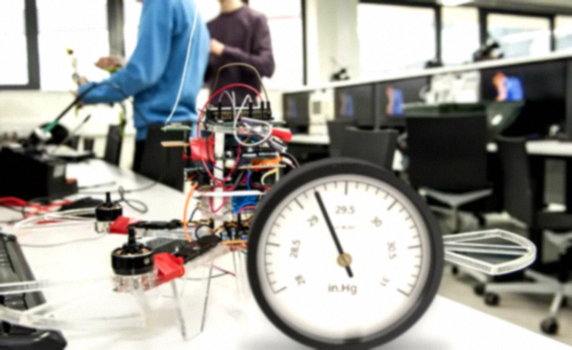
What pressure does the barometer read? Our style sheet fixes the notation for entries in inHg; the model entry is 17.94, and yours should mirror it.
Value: 29.2
